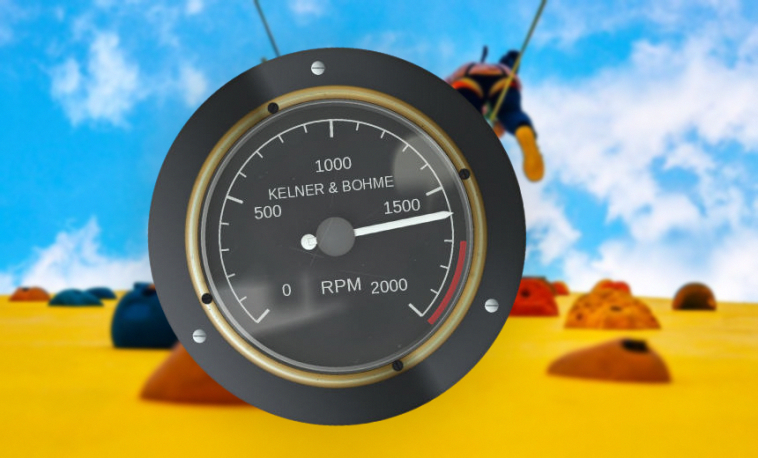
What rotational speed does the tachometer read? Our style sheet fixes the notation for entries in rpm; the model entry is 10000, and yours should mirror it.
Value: 1600
